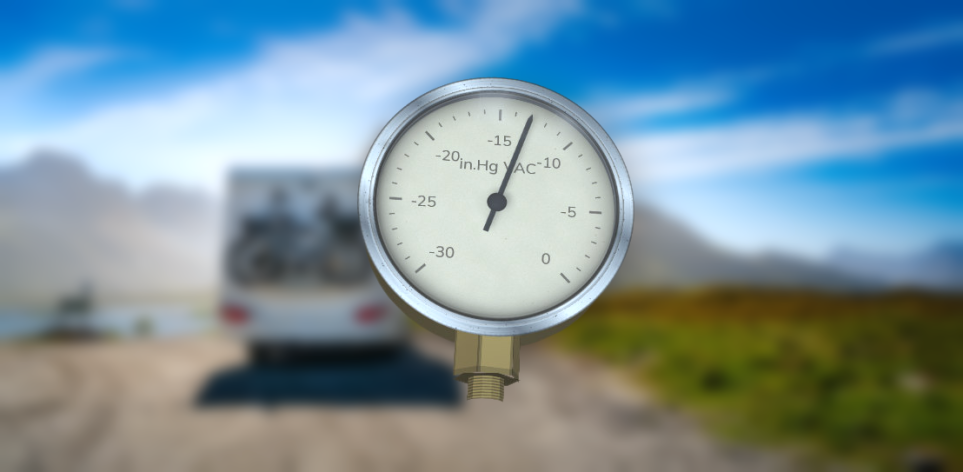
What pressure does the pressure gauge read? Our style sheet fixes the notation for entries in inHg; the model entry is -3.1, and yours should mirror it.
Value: -13
